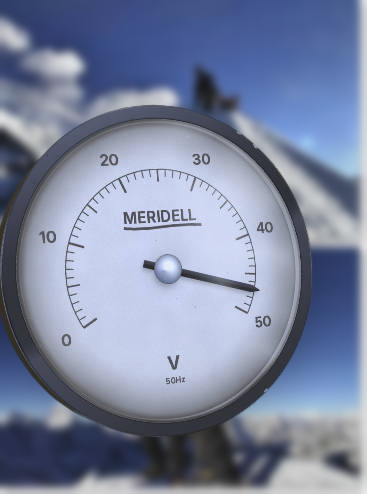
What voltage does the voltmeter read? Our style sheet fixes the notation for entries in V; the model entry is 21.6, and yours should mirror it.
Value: 47
